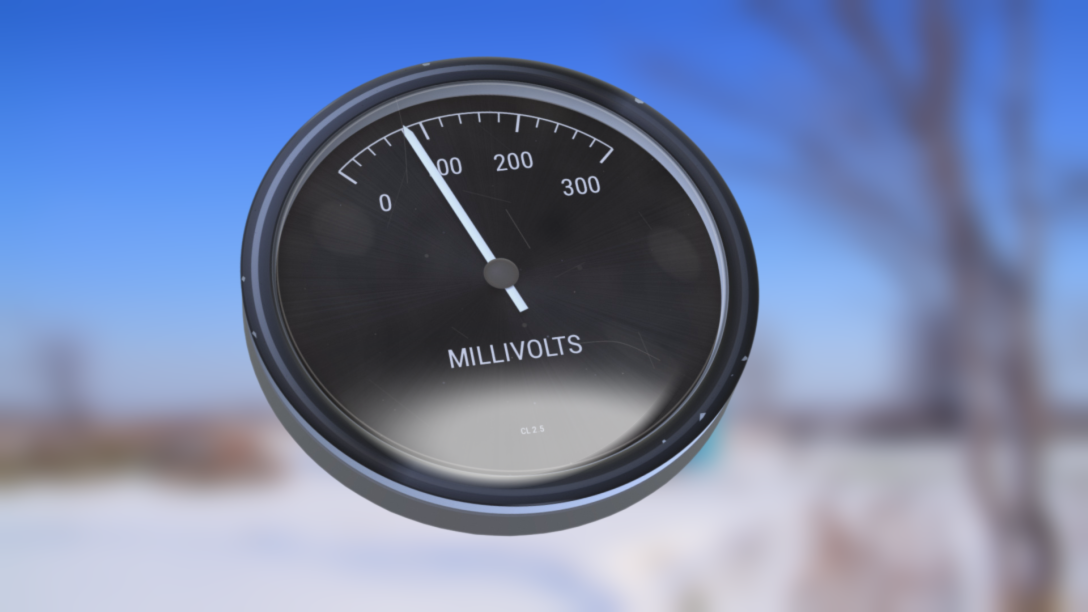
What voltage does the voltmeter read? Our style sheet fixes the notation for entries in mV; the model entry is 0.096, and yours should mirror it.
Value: 80
